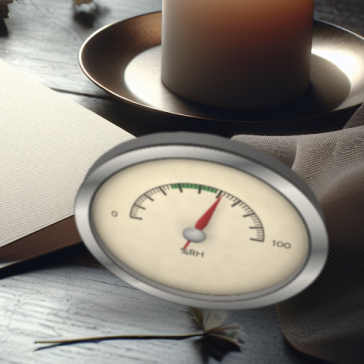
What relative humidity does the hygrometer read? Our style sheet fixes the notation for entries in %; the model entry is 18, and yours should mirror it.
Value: 60
